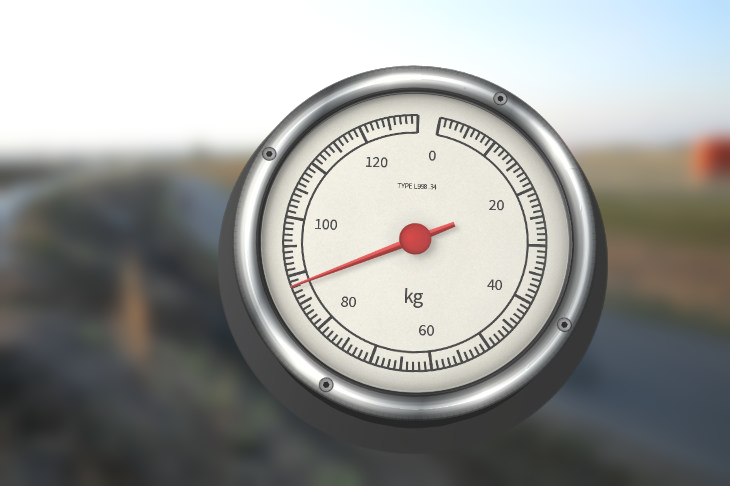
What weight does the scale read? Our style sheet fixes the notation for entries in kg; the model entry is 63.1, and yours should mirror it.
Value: 88
